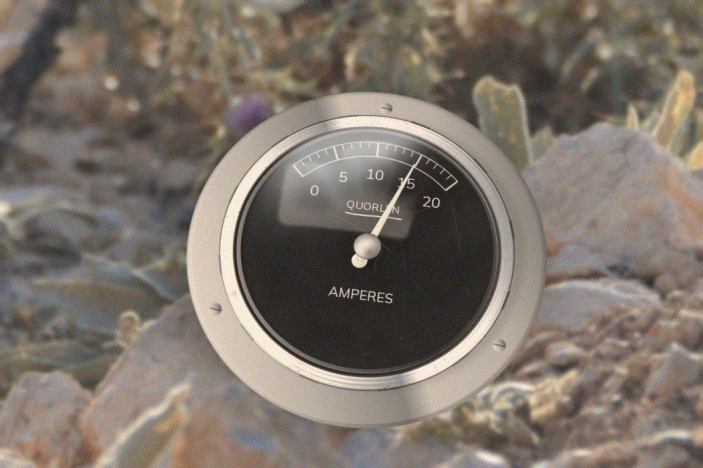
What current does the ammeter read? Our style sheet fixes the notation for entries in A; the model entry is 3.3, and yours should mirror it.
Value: 15
